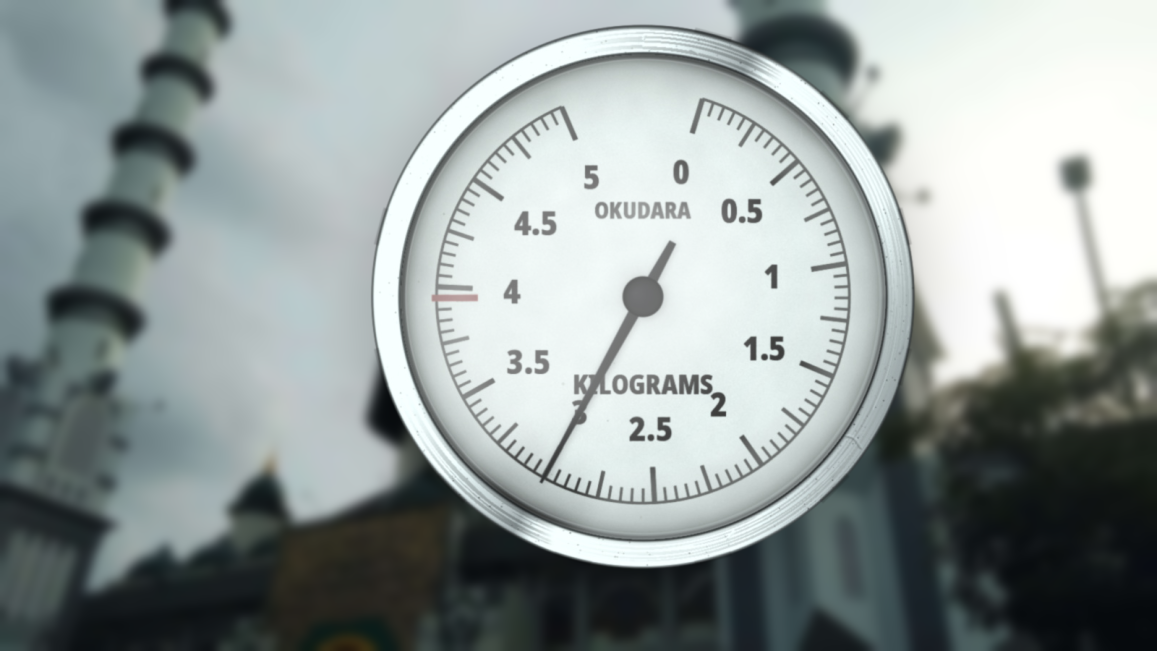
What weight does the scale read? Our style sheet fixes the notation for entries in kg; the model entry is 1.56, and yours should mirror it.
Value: 3
